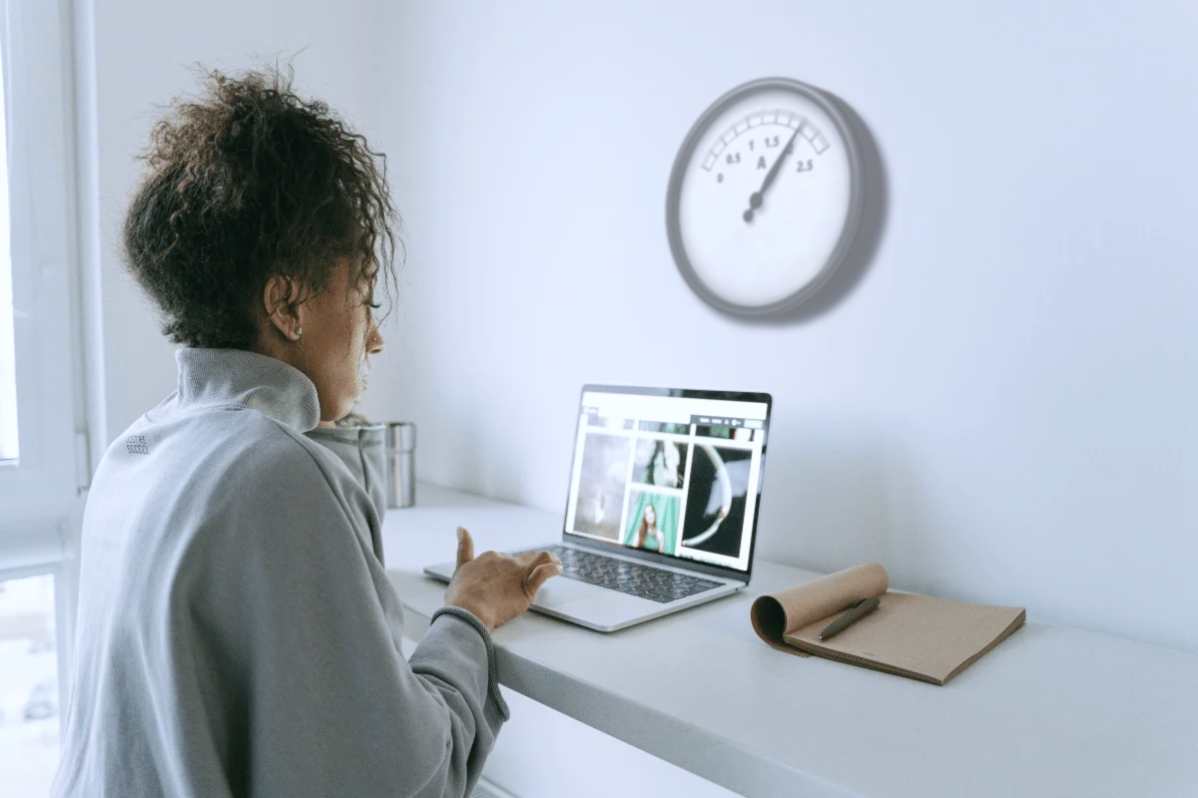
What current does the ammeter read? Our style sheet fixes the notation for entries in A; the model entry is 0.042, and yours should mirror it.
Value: 2
